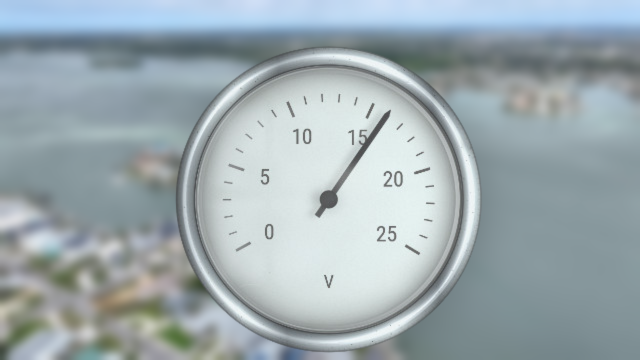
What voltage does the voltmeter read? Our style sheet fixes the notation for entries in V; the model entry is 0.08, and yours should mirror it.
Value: 16
